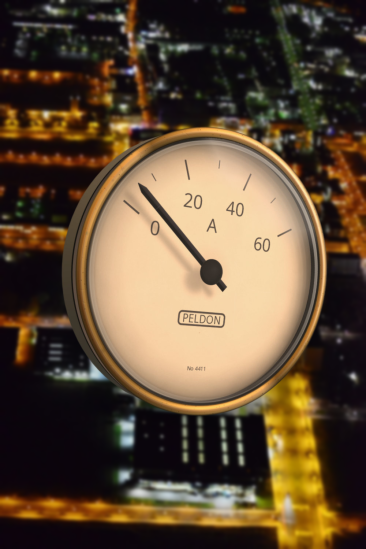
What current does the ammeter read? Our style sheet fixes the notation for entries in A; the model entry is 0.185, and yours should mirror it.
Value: 5
